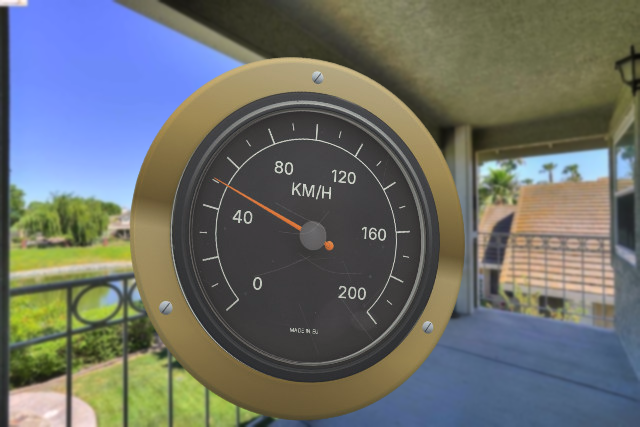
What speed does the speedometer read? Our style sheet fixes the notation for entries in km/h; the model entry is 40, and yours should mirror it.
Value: 50
